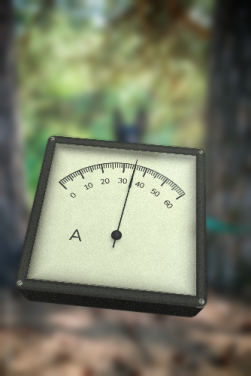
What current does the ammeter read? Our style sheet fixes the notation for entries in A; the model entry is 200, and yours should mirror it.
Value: 35
